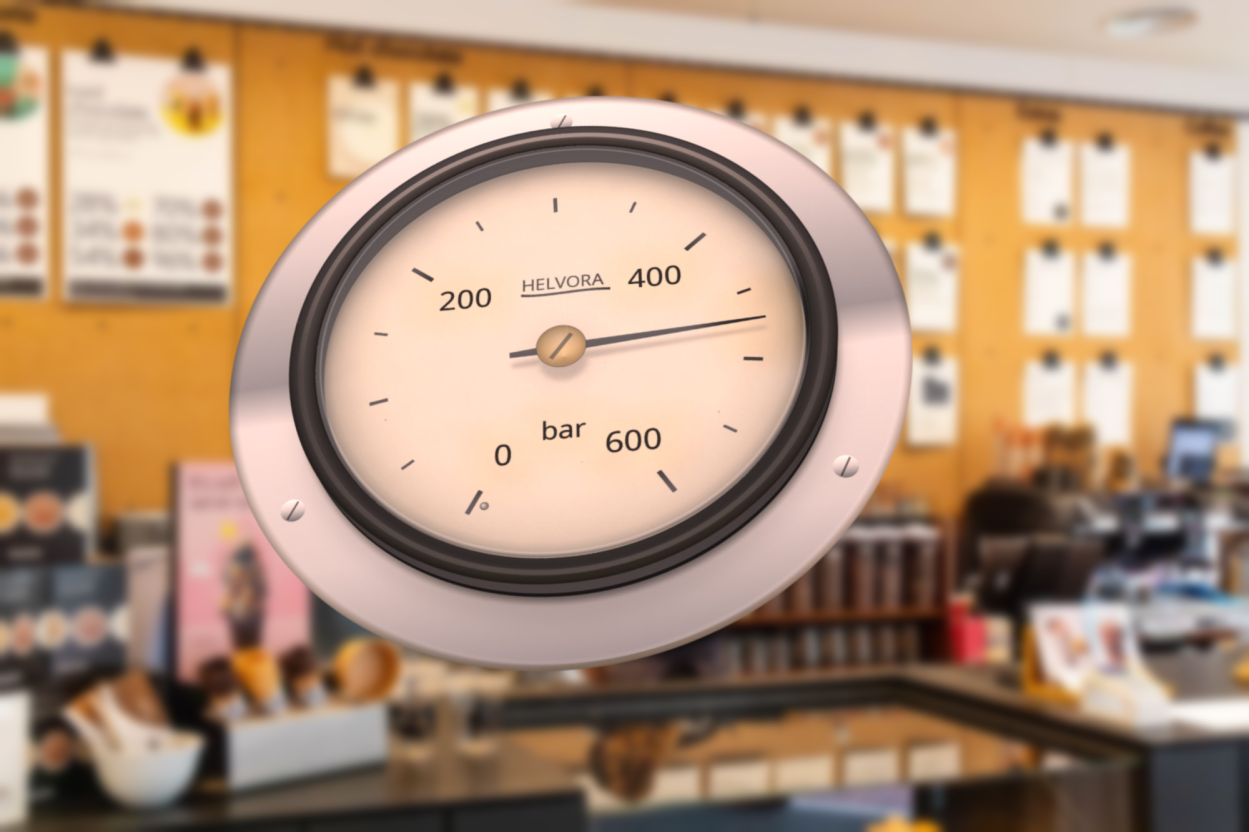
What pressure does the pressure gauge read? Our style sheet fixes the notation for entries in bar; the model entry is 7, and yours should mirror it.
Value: 475
